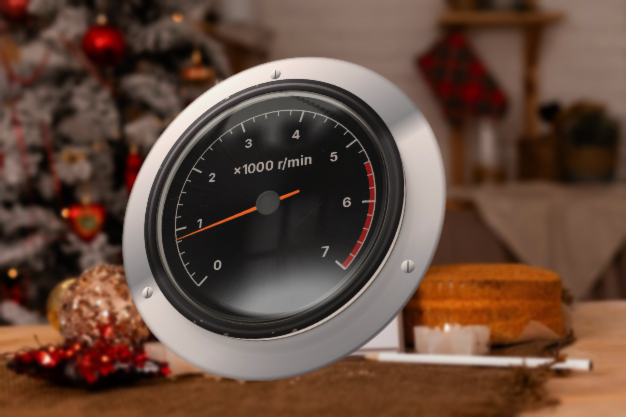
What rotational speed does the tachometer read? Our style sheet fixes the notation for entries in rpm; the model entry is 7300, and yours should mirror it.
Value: 800
